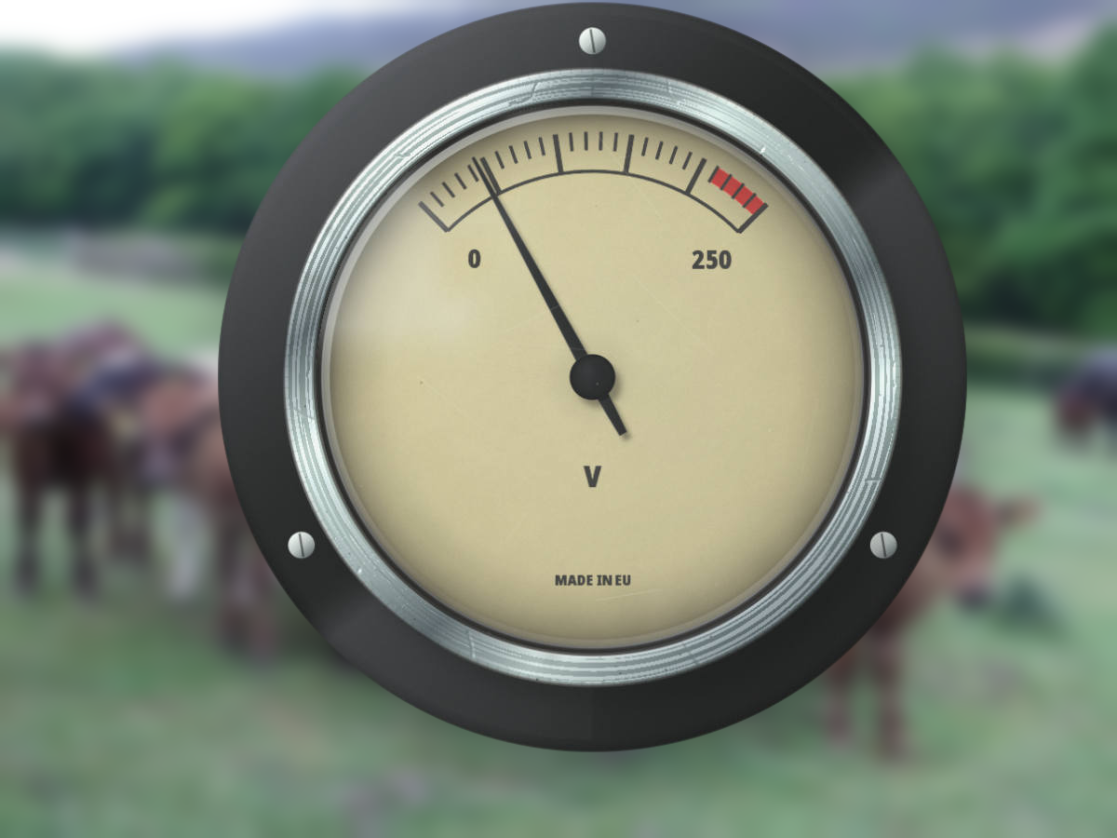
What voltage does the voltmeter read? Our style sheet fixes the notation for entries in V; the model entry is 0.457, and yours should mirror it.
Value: 45
